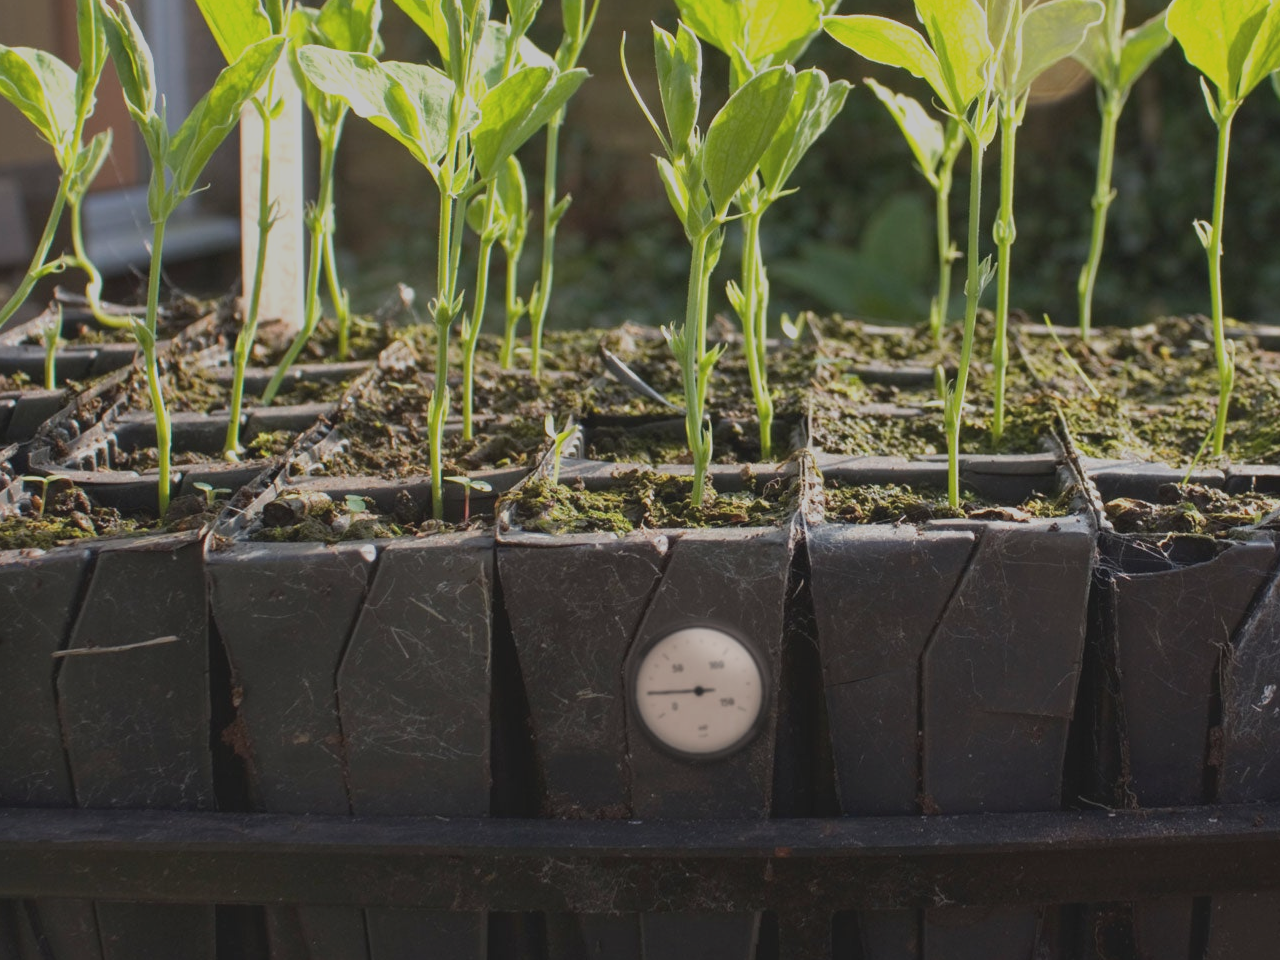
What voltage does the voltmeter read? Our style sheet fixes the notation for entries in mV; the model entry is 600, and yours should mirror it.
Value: 20
